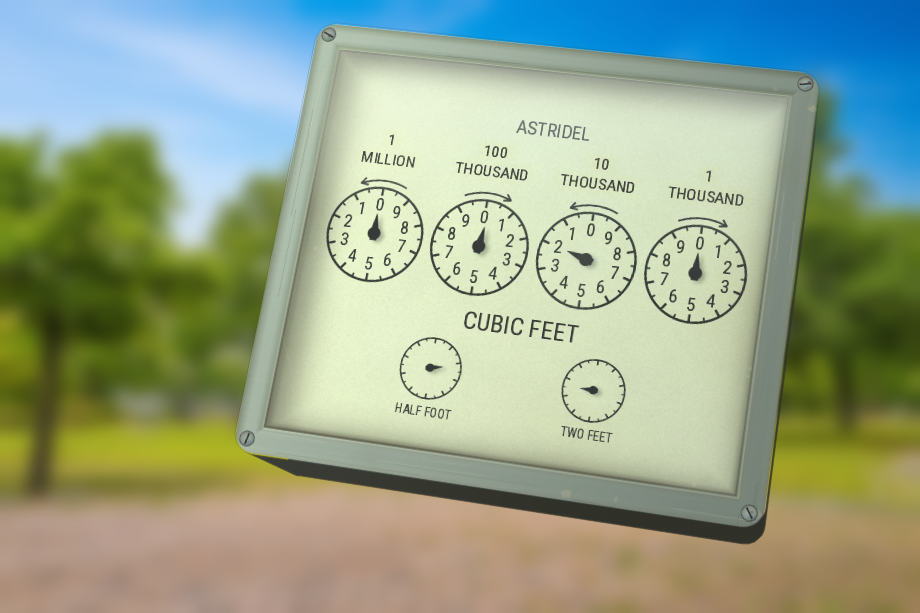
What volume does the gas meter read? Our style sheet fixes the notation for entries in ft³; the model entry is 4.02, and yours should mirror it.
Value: 2000
